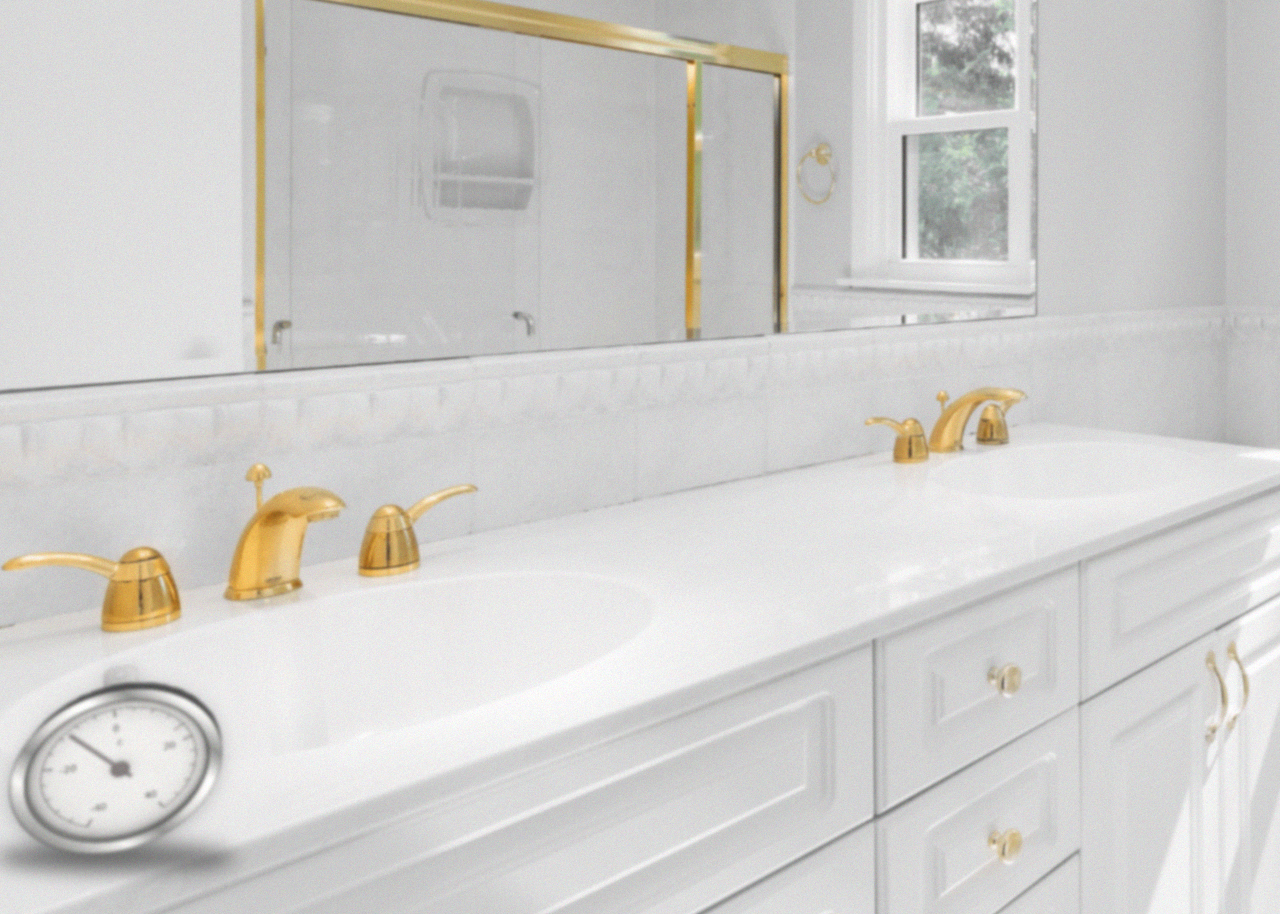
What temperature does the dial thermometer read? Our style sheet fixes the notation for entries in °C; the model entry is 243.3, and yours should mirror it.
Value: -10
